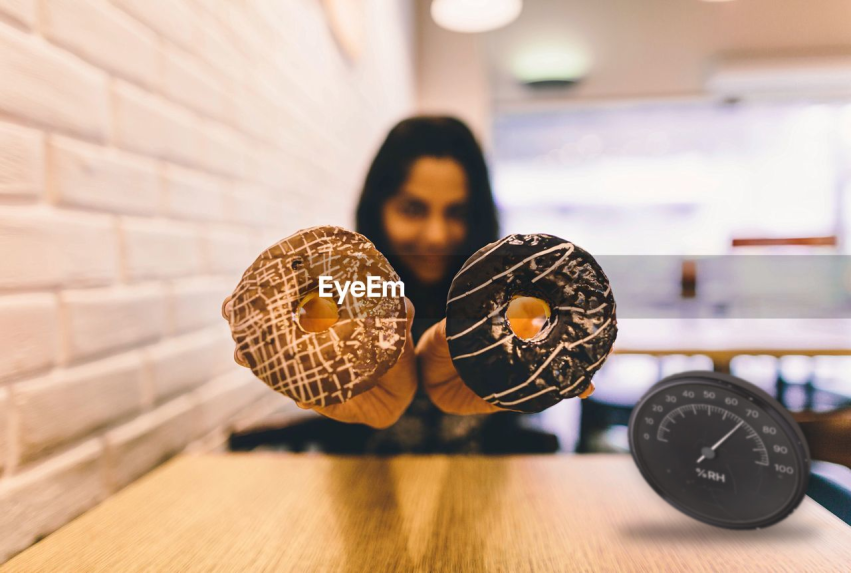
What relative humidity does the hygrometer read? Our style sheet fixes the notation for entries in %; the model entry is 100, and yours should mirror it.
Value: 70
